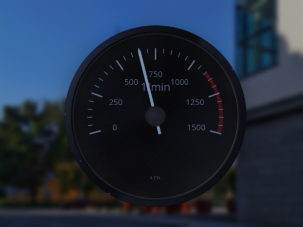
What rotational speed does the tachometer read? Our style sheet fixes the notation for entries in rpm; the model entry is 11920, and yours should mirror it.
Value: 650
